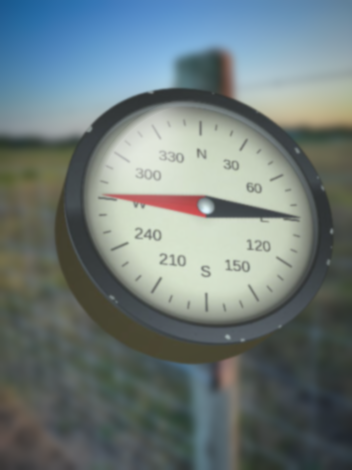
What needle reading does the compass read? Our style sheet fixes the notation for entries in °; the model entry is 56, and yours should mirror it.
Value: 270
